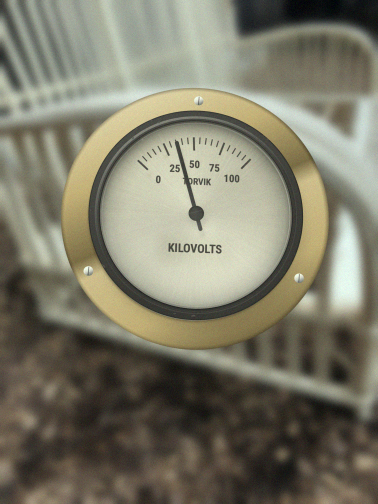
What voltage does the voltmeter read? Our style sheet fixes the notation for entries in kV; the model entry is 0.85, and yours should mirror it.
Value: 35
